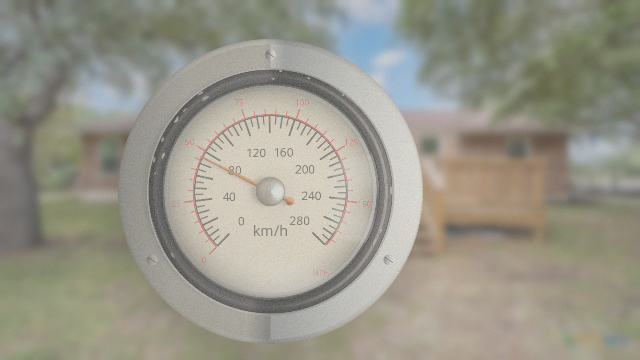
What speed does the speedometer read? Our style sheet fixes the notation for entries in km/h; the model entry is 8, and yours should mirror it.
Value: 75
